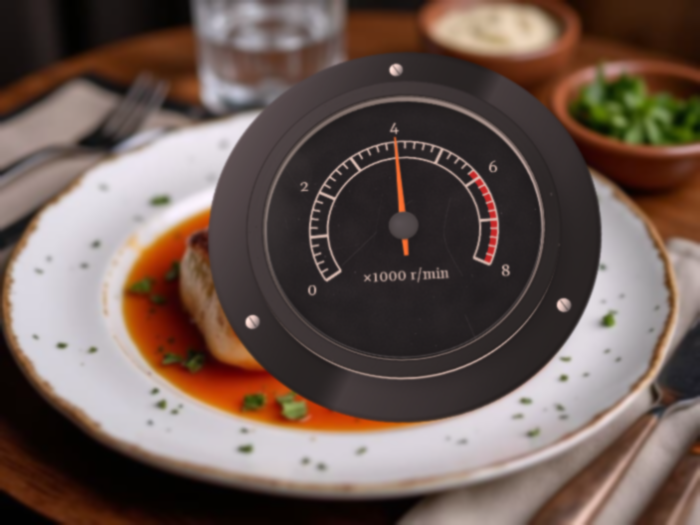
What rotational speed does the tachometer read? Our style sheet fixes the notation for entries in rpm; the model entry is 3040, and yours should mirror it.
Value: 4000
